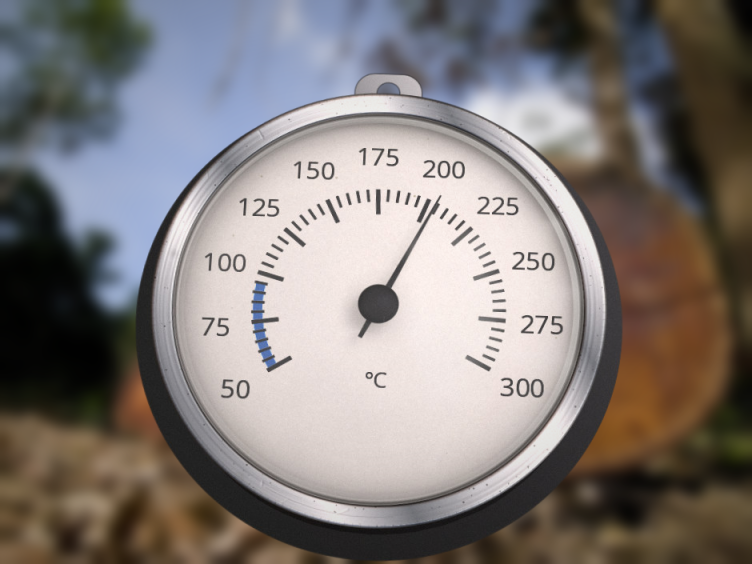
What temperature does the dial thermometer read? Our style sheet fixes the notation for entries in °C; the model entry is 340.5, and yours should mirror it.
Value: 205
